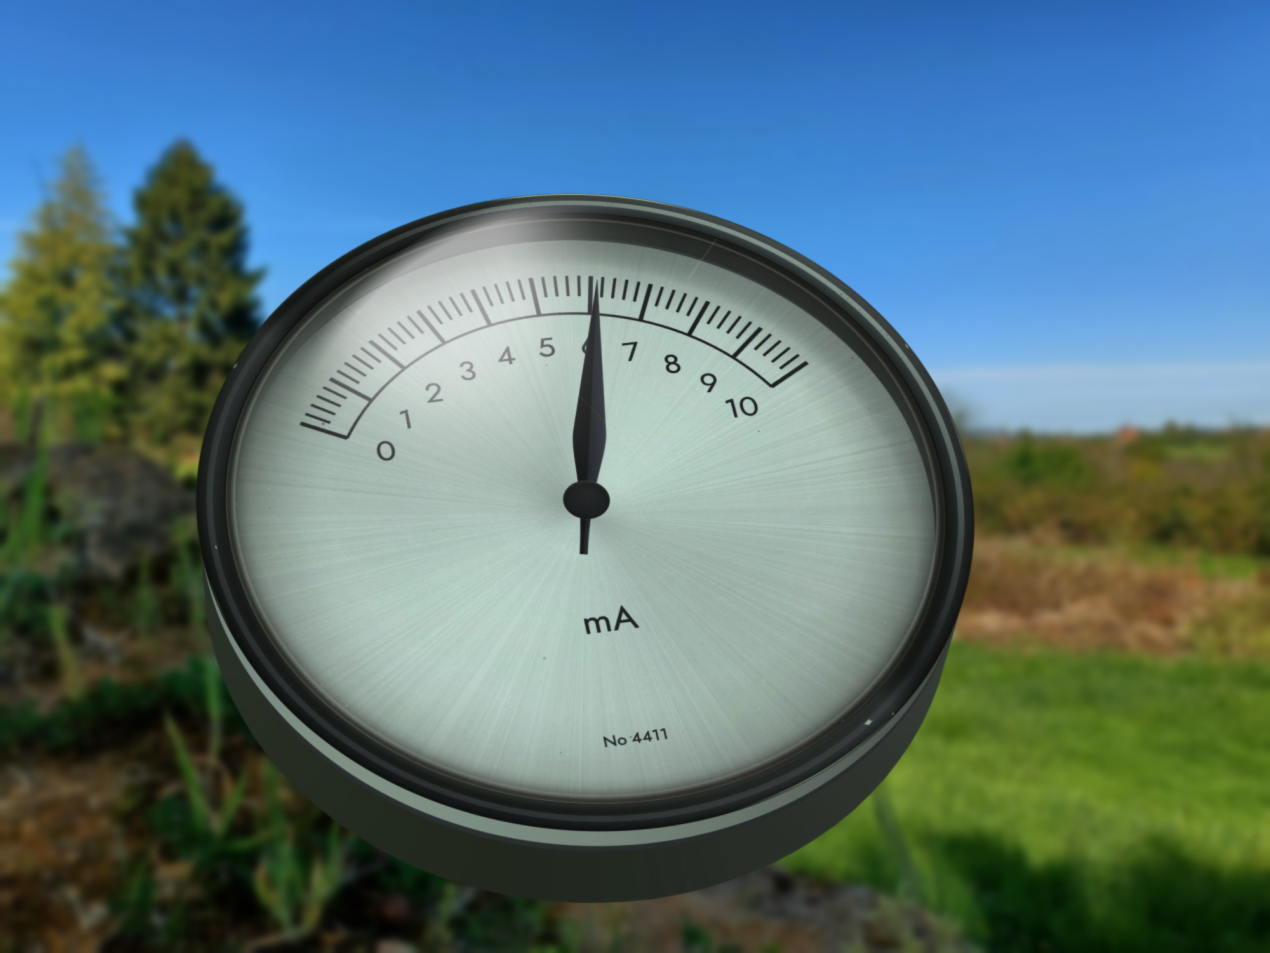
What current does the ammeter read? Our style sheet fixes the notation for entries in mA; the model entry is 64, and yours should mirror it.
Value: 6.1
